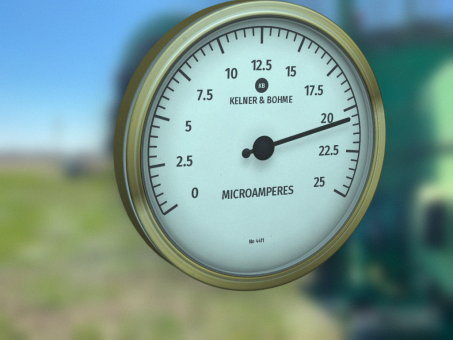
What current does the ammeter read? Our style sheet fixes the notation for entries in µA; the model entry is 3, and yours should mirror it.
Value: 20.5
